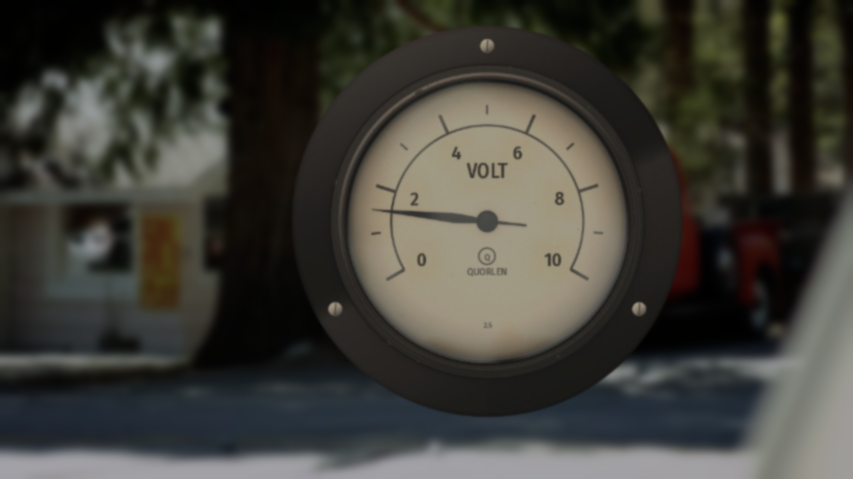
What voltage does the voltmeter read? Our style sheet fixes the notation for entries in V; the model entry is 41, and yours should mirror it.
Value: 1.5
